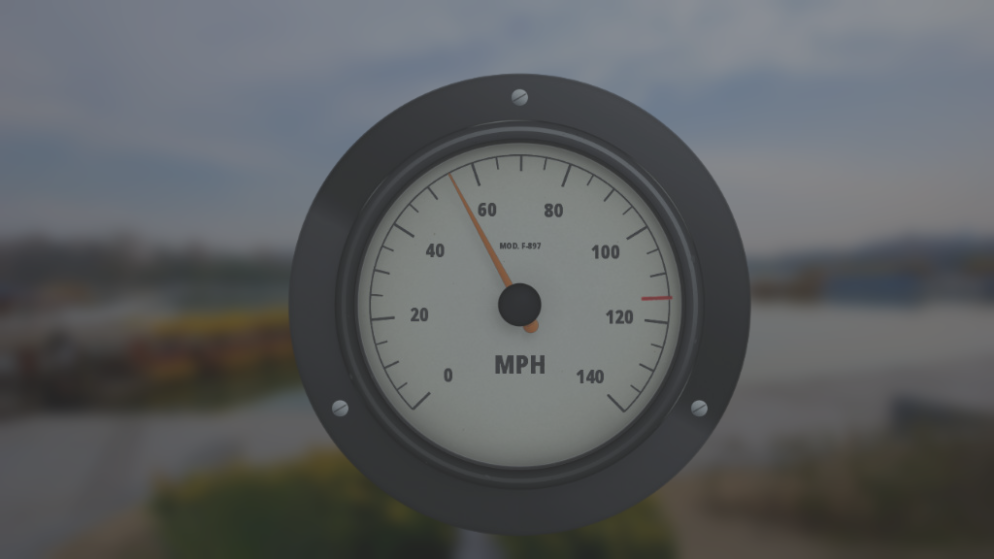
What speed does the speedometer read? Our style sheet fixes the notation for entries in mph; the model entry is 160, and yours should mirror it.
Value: 55
